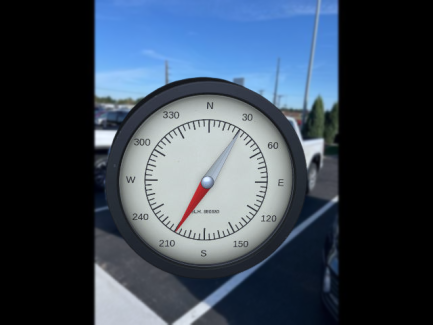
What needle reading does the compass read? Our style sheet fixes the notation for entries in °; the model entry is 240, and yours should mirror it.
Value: 210
